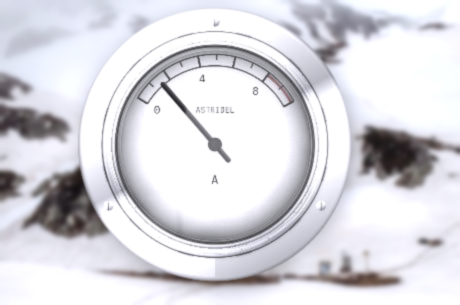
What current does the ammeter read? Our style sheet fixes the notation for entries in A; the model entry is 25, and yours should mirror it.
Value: 1.5
